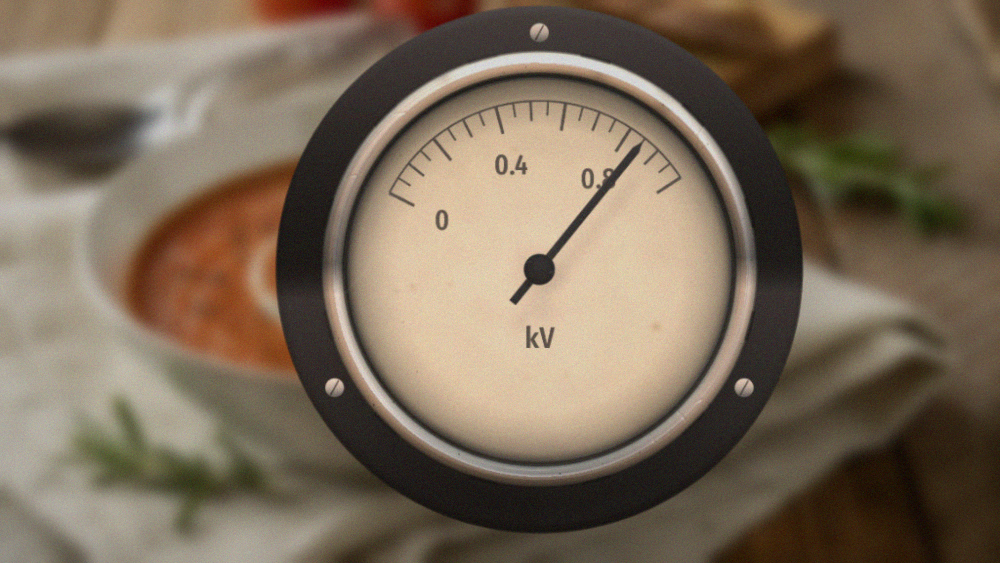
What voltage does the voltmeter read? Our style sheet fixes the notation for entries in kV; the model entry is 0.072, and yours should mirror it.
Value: 0.85
